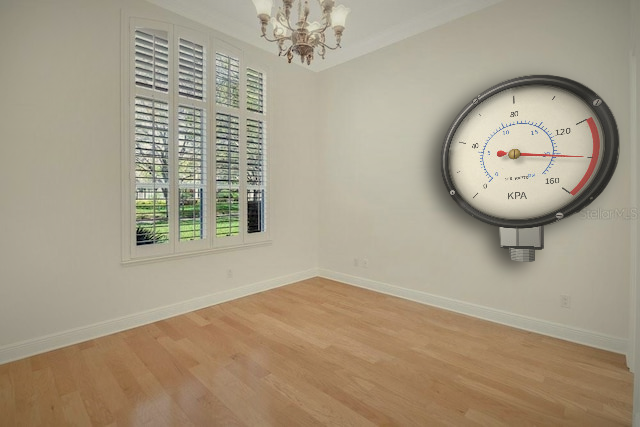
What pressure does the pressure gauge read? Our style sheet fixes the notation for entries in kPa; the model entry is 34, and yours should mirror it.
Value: 140
